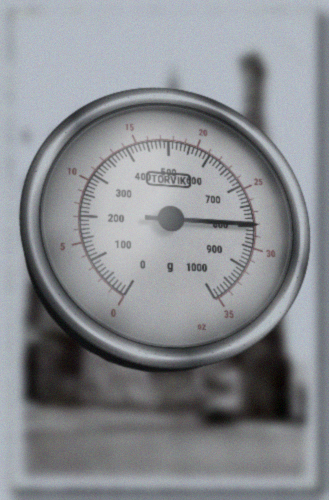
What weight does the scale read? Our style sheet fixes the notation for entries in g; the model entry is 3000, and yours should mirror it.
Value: 800
